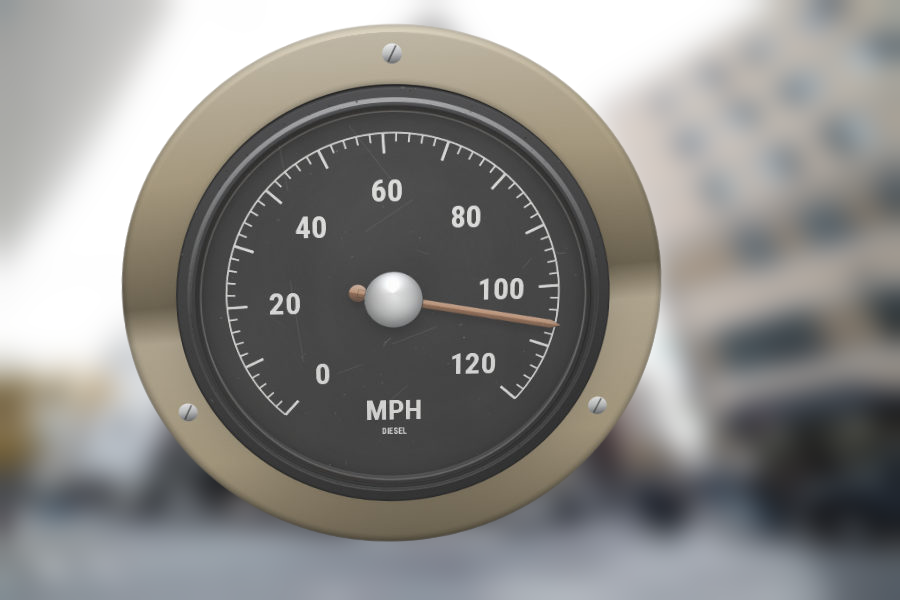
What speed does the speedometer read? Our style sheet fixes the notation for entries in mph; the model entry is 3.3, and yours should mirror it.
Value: 106
